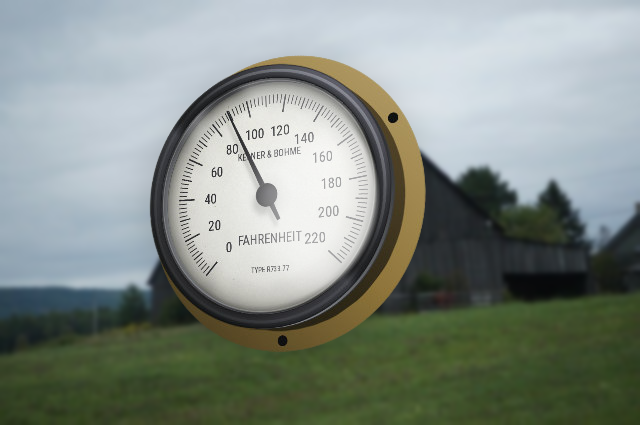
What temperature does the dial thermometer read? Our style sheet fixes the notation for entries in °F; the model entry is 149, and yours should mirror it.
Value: 90
